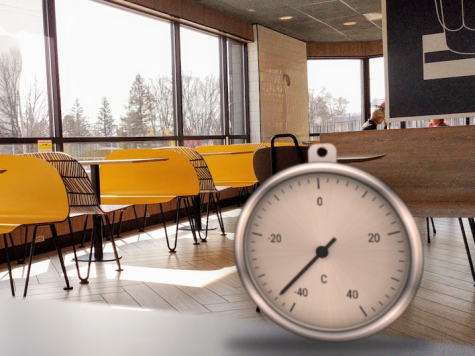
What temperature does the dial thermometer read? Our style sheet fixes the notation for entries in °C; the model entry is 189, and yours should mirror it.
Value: -36
